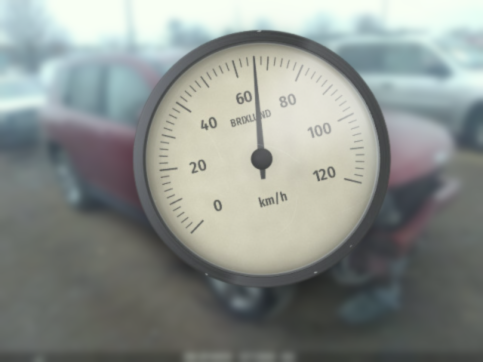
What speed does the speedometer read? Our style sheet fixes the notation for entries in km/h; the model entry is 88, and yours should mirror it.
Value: 66
